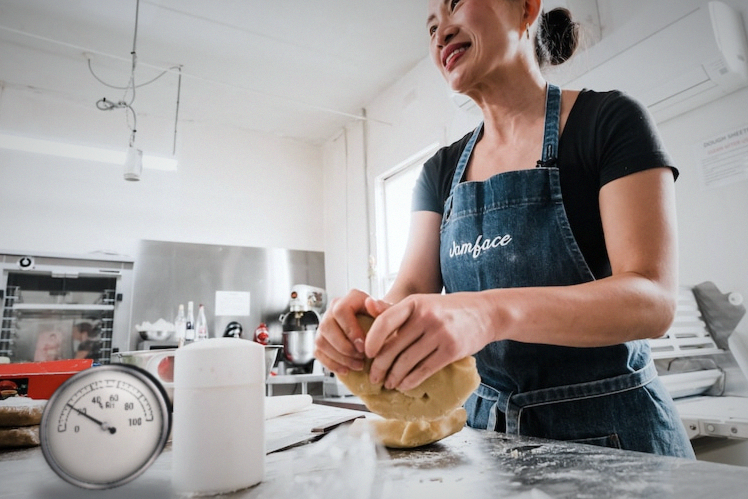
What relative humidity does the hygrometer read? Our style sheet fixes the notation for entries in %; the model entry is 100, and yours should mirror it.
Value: 20
